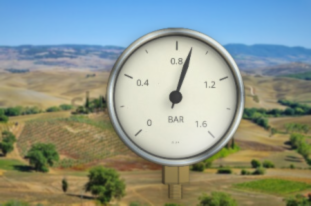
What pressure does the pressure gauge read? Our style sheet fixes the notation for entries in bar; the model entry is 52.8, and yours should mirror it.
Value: 0.9
